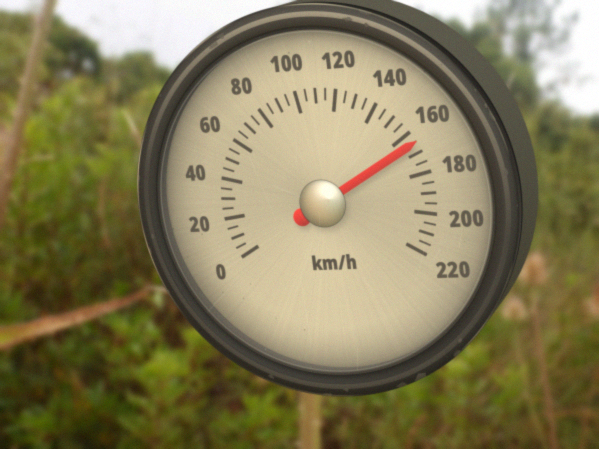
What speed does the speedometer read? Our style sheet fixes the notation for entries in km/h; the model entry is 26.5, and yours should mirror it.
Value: 165
